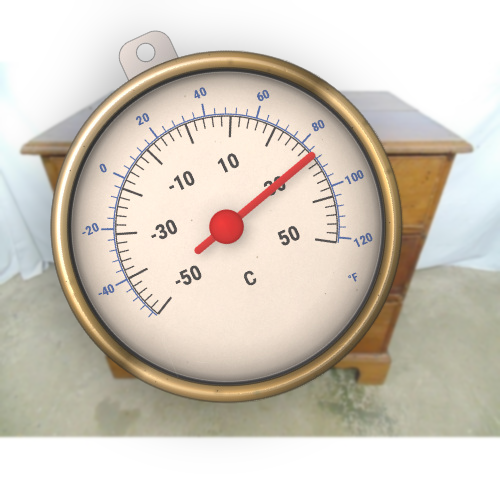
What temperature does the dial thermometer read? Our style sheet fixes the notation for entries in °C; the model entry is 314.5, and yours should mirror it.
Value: 30
